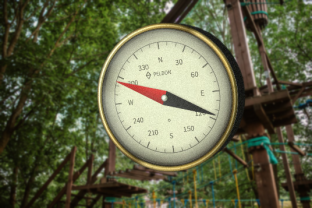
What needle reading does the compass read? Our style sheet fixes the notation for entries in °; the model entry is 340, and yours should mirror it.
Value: 295
